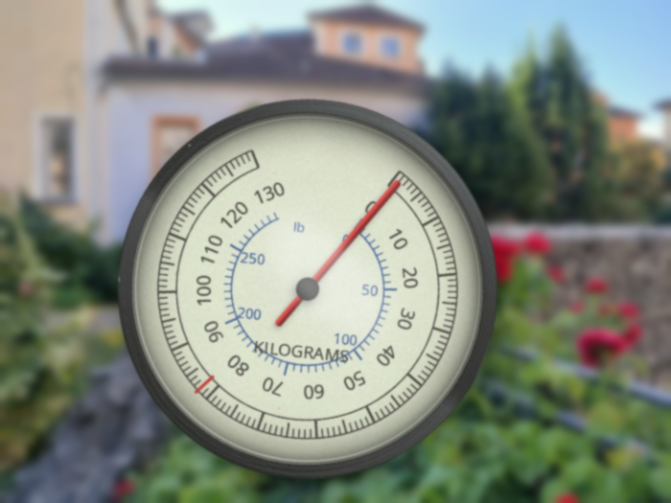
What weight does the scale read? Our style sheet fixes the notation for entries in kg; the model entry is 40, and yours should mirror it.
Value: 1
